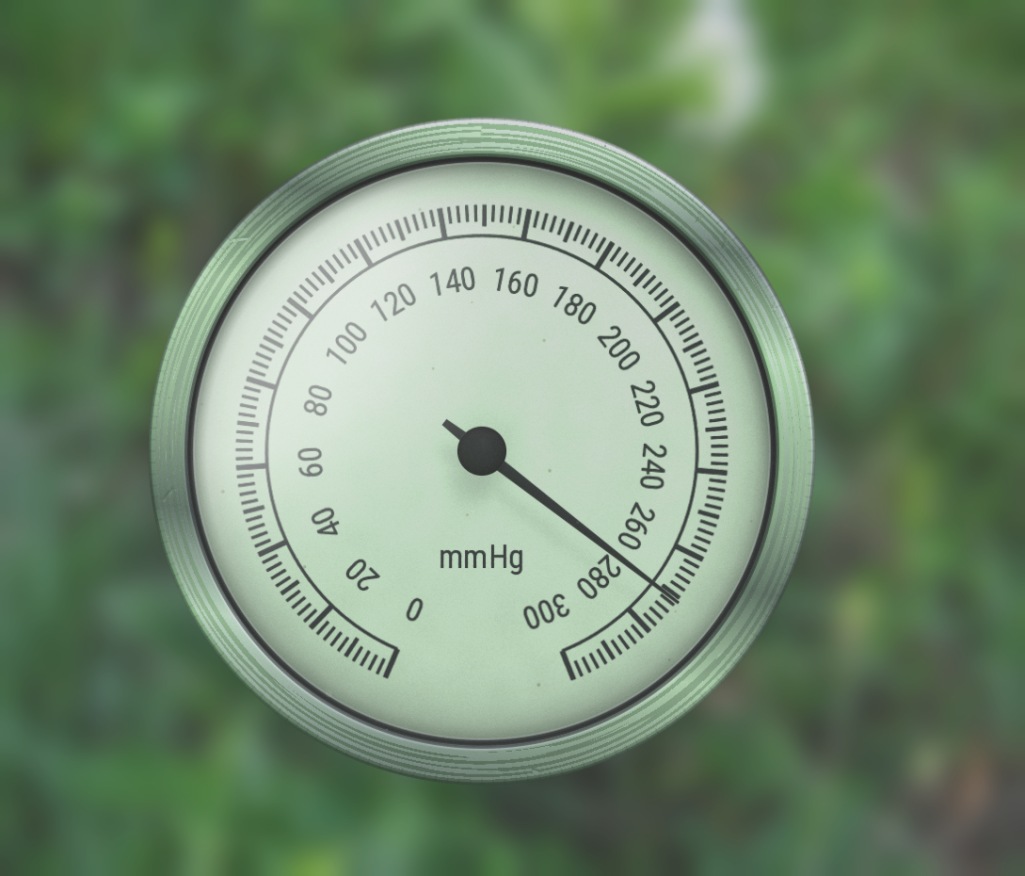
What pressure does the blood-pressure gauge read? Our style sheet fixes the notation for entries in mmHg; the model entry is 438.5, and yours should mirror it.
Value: 271
